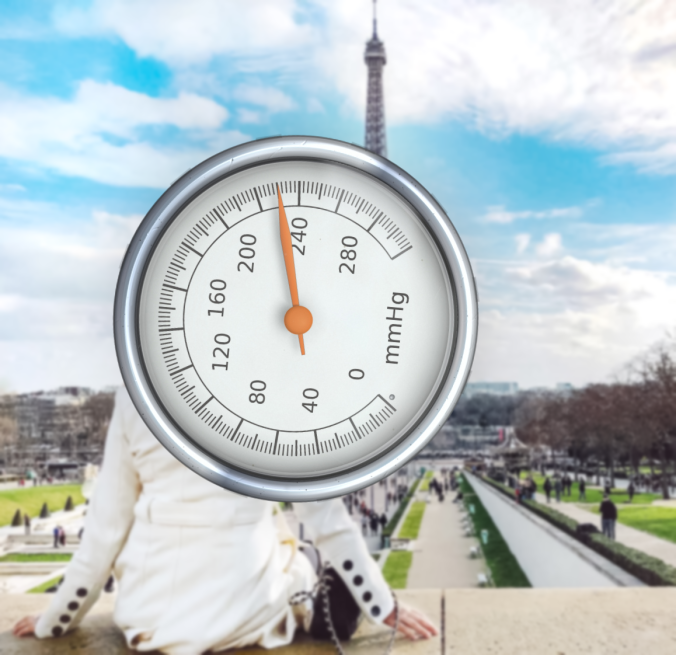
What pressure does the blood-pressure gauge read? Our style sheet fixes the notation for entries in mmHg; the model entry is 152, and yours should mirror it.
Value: 230
